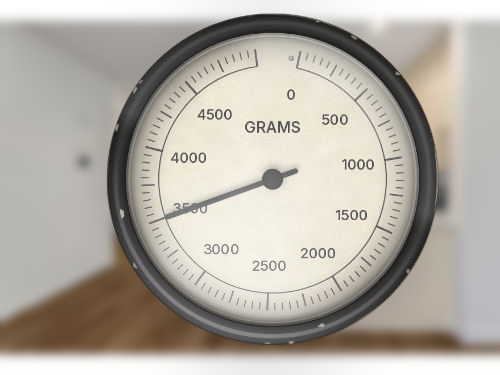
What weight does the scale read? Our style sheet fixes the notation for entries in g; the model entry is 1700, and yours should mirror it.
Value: 3500
